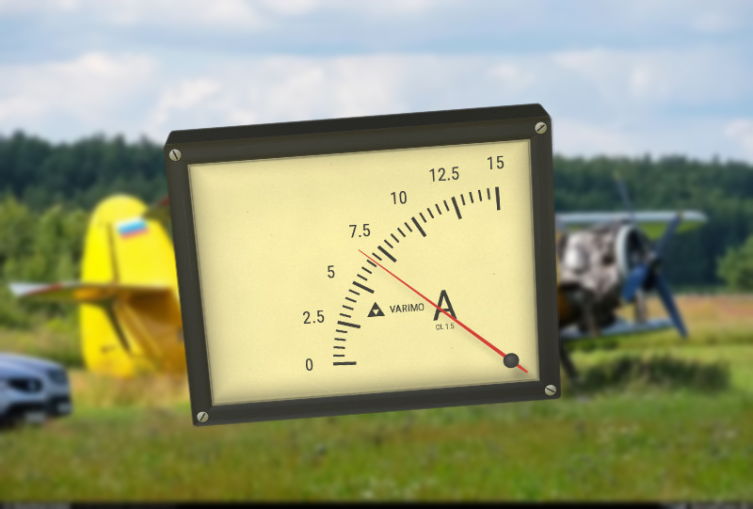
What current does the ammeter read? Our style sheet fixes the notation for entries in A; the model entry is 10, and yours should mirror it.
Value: 6.75
